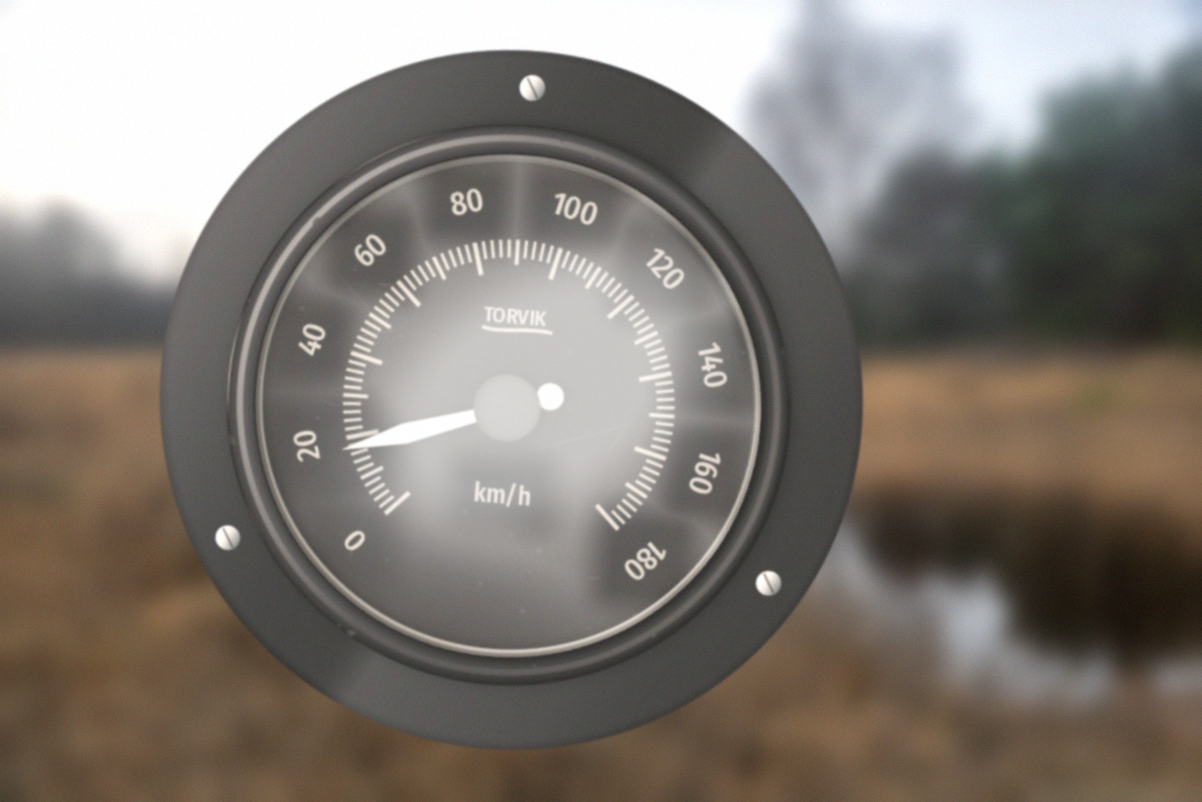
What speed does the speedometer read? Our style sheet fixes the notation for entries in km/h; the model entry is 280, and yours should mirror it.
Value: 18
